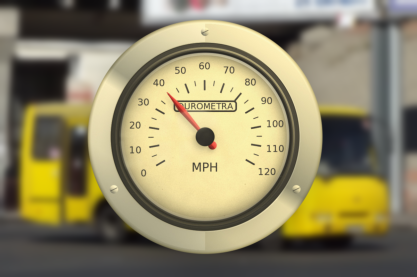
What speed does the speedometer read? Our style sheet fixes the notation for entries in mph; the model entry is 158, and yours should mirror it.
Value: 40
